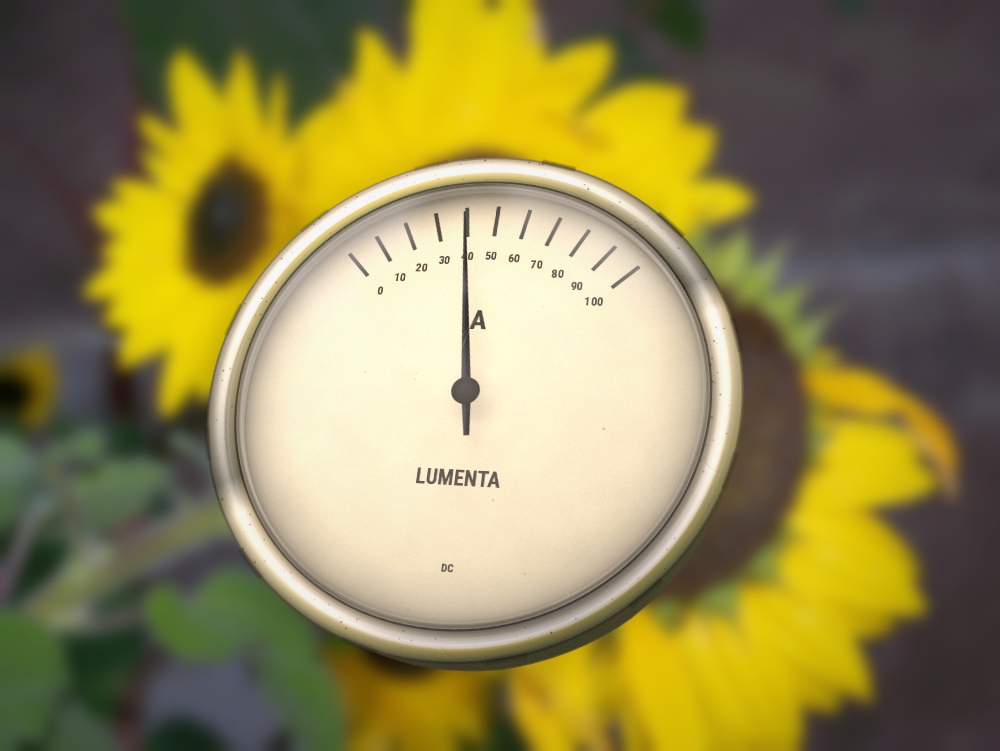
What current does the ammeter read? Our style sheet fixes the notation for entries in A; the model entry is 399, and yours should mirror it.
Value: 40
